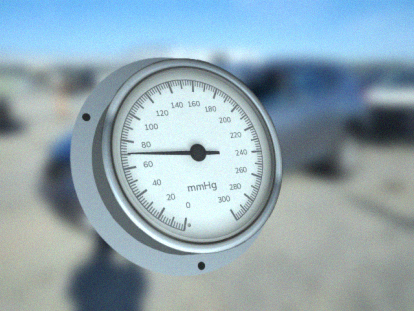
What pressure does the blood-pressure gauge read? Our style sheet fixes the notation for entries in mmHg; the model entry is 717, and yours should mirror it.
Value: 70
